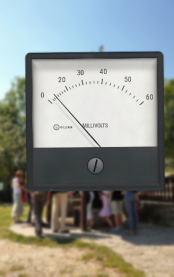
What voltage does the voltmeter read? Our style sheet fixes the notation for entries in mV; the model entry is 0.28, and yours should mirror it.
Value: 10
